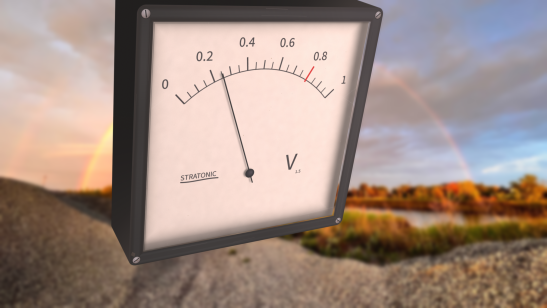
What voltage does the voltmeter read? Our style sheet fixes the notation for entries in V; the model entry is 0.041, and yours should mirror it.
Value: 0.25
